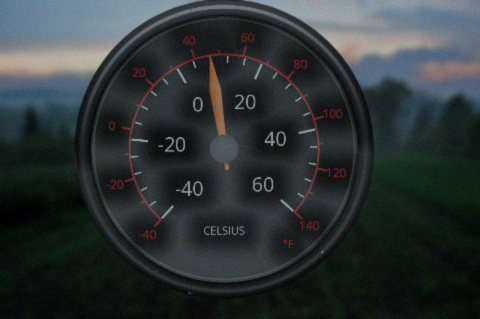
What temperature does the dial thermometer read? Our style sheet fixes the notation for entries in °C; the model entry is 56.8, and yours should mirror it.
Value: 8
